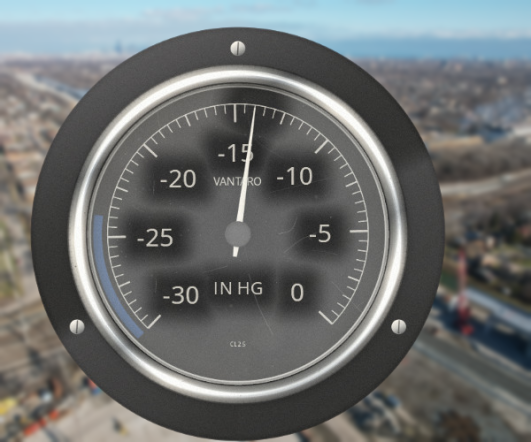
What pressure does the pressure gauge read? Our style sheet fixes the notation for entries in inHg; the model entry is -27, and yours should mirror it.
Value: -14
